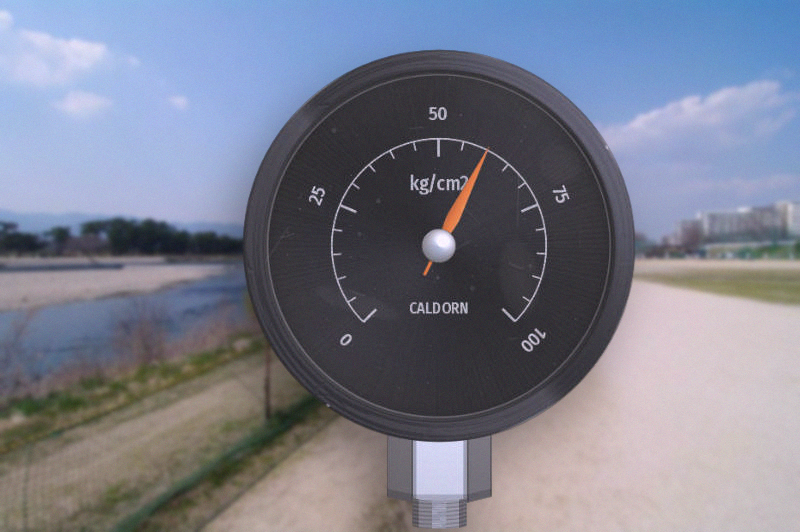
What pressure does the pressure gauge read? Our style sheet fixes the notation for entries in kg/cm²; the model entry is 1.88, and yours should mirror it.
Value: 60
